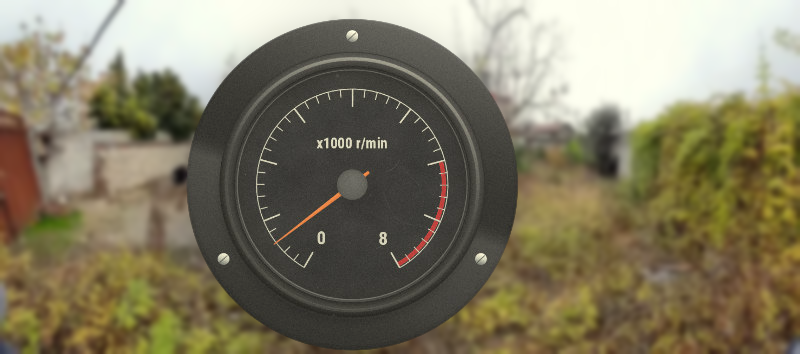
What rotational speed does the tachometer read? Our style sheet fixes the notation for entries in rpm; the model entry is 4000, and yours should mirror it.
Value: 600
